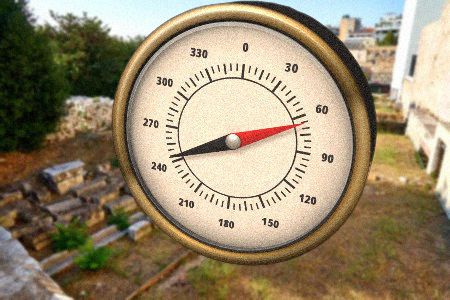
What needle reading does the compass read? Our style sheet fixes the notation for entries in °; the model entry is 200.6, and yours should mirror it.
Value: 65
